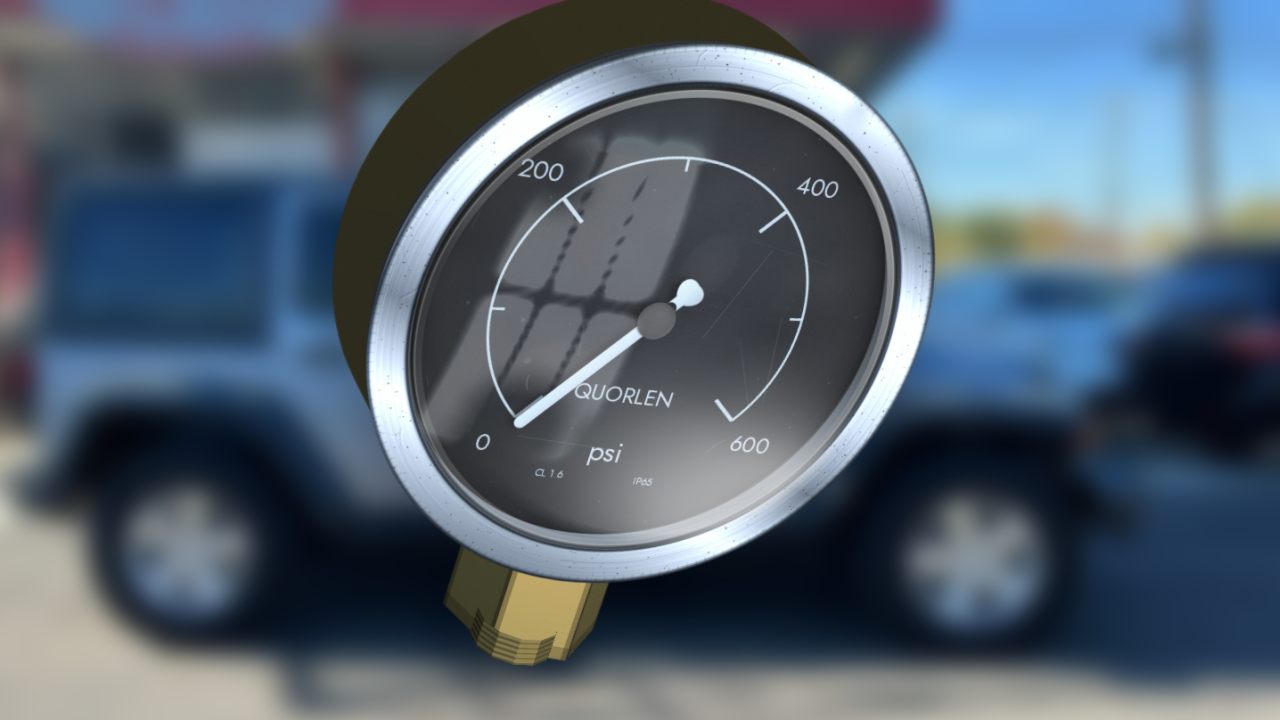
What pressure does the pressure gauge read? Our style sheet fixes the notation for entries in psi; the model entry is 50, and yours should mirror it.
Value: 0
